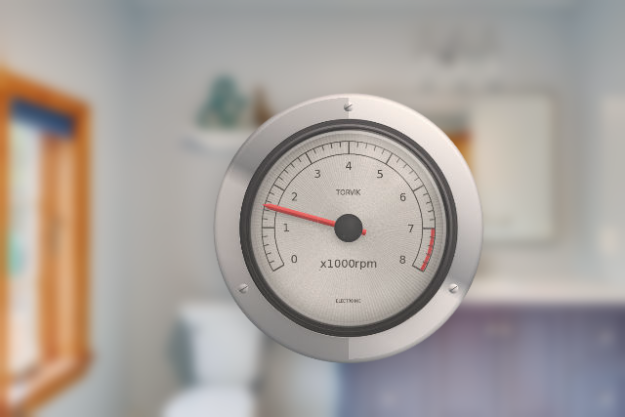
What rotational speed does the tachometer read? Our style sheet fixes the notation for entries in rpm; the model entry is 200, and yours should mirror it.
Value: 1500
